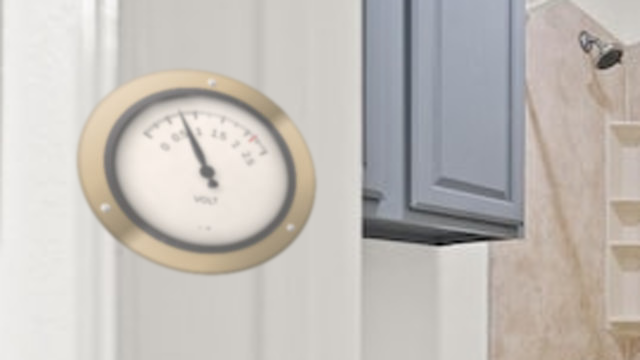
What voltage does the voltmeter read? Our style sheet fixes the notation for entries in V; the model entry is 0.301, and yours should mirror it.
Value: 0.75
